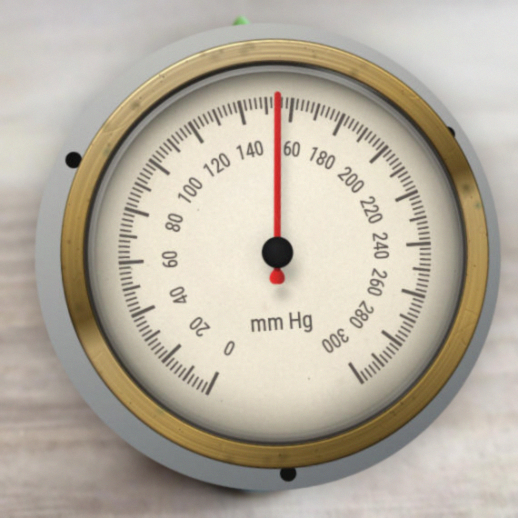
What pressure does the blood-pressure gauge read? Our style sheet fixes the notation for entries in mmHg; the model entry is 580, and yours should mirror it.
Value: 154
